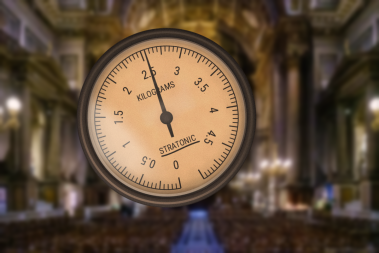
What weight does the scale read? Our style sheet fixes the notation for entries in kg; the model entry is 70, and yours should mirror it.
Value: 2.55
